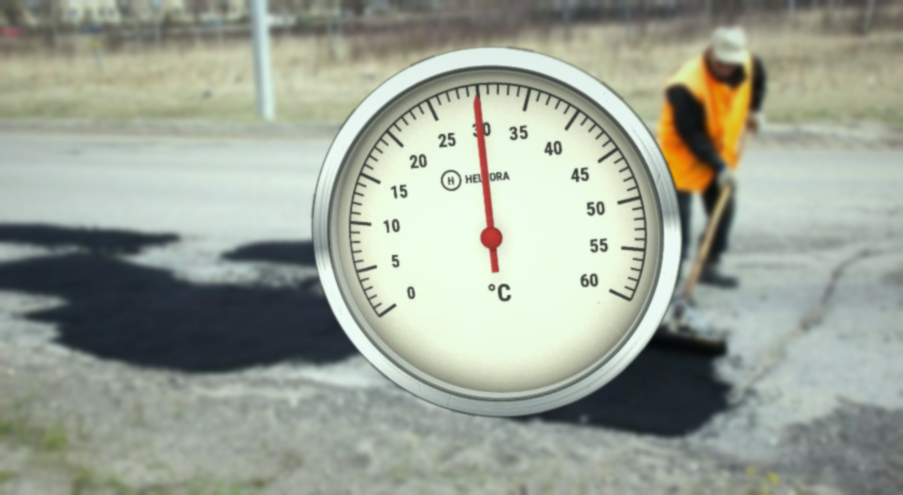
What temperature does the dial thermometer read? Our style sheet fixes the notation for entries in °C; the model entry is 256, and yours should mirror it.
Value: 30
